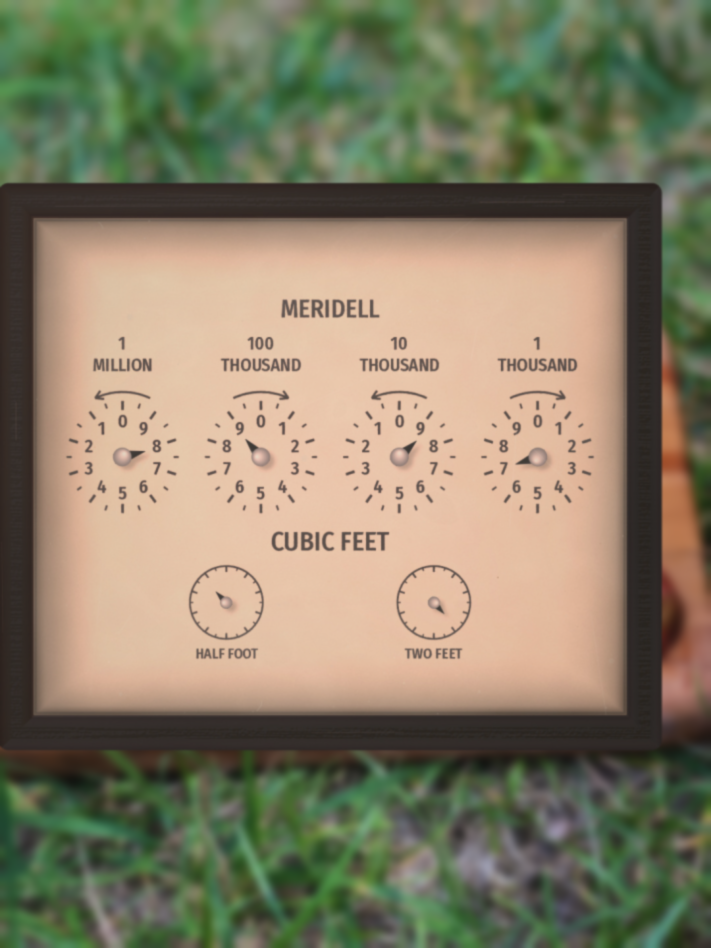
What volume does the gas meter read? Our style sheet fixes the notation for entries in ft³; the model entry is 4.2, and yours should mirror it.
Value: 788700
